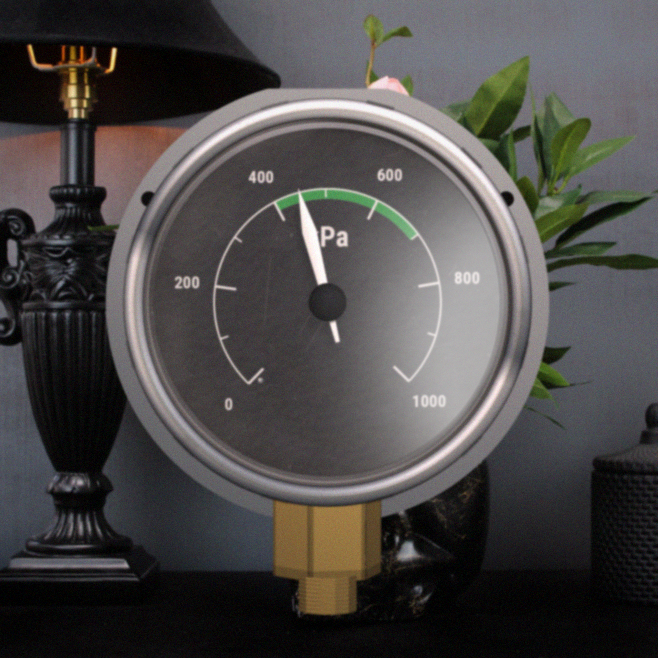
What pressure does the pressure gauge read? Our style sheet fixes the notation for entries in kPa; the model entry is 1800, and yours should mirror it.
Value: 450
